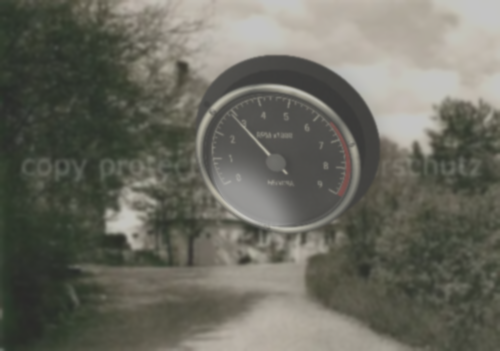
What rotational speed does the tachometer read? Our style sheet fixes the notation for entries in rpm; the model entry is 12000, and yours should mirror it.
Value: 3000
